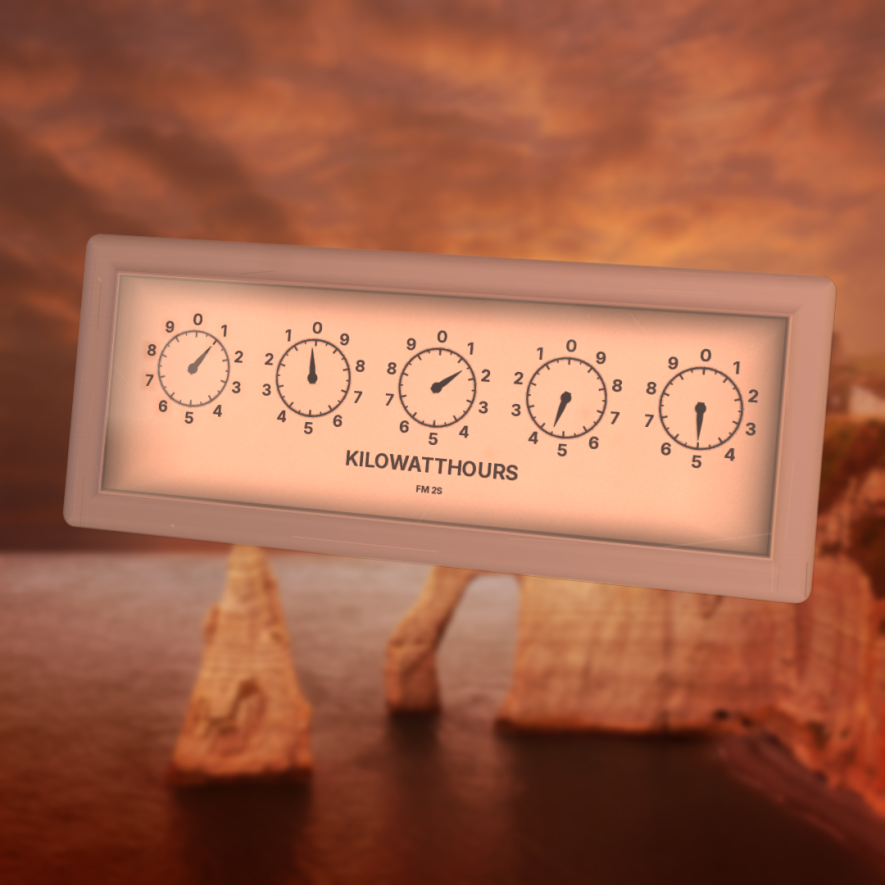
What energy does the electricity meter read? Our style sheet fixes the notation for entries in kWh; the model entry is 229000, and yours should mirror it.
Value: 10145
